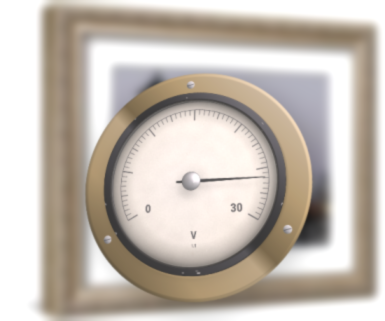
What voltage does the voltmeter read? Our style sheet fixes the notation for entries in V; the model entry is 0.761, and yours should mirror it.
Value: 26
